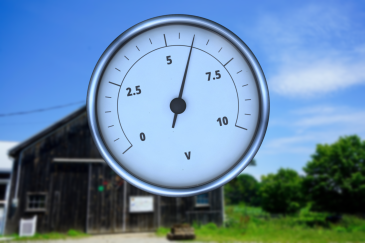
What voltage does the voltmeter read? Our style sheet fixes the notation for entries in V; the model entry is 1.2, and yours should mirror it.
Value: 6
